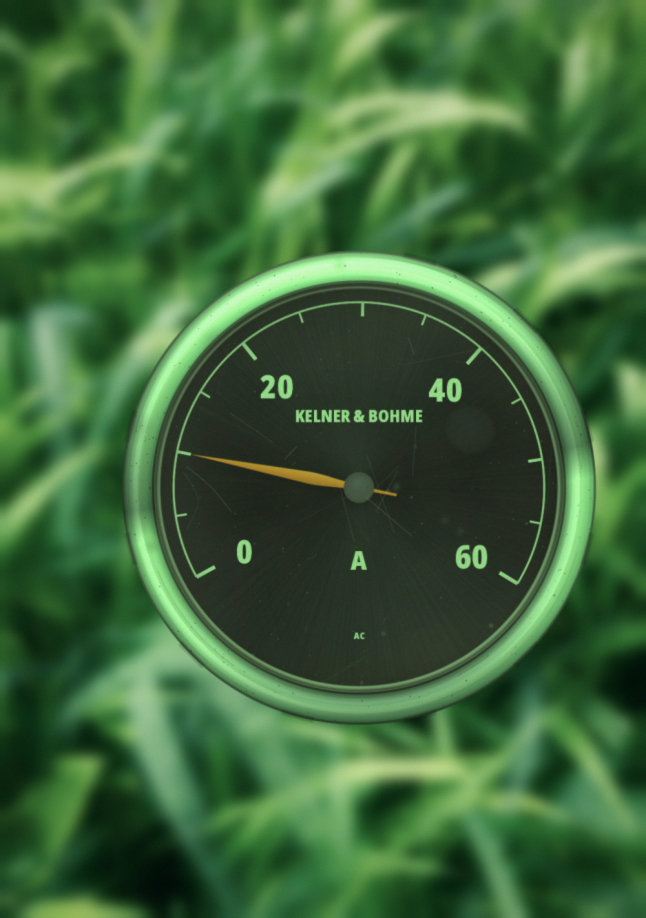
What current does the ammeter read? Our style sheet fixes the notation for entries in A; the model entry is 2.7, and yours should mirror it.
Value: 10
